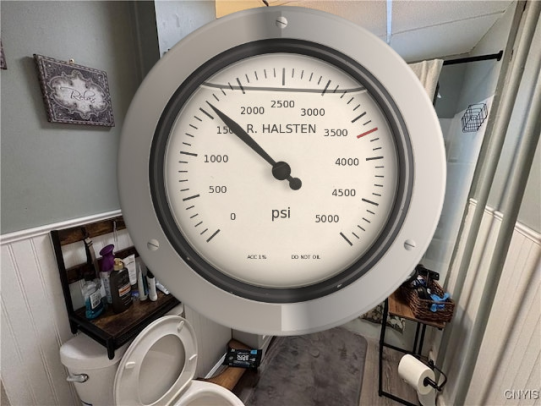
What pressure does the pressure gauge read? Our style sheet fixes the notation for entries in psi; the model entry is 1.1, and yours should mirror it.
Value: 1600
